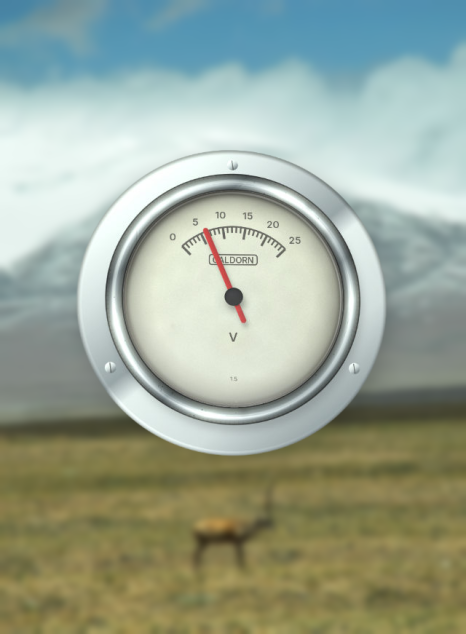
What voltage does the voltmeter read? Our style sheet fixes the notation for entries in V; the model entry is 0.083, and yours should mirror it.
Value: 6
